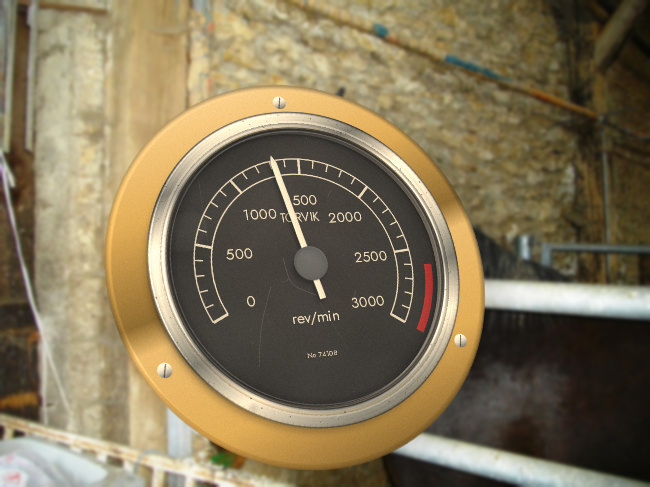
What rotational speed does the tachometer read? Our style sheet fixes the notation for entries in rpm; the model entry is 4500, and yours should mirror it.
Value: 1300
